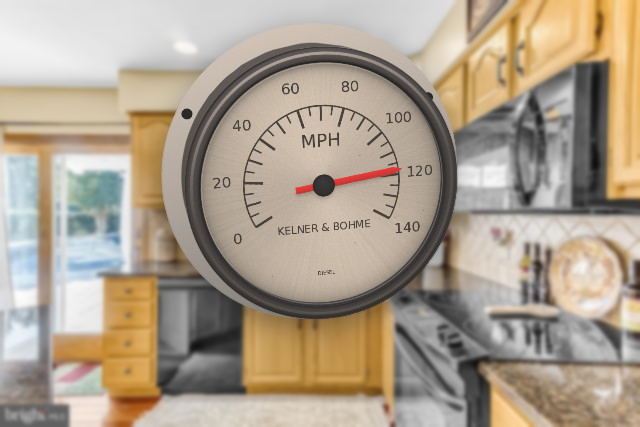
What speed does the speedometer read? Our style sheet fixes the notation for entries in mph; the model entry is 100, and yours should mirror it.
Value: 117.5
